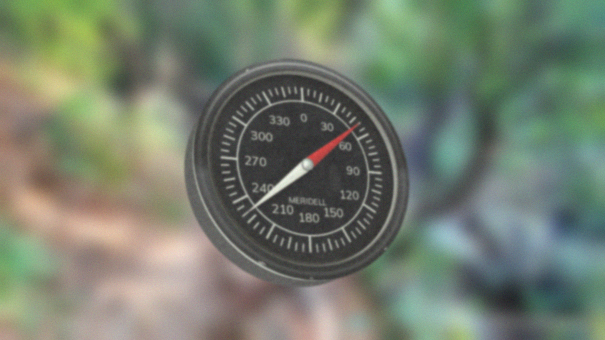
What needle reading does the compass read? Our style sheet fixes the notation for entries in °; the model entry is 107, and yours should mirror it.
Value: 50
